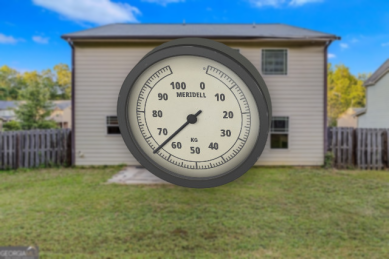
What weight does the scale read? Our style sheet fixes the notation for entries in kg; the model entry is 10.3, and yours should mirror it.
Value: 65
